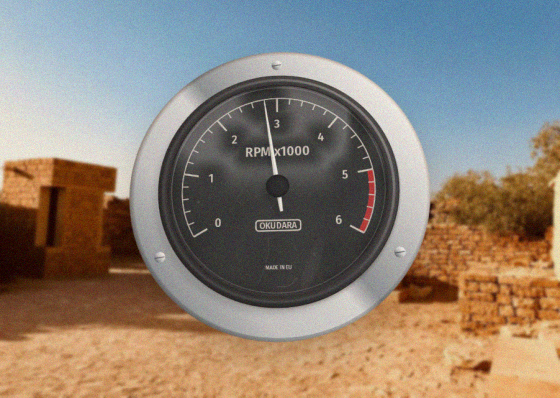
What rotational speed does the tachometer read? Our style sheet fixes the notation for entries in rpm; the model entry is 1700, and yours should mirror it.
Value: 2800
